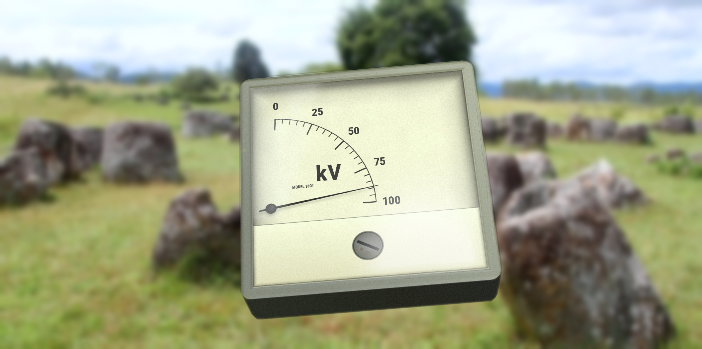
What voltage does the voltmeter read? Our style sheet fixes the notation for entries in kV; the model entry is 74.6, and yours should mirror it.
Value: 90
